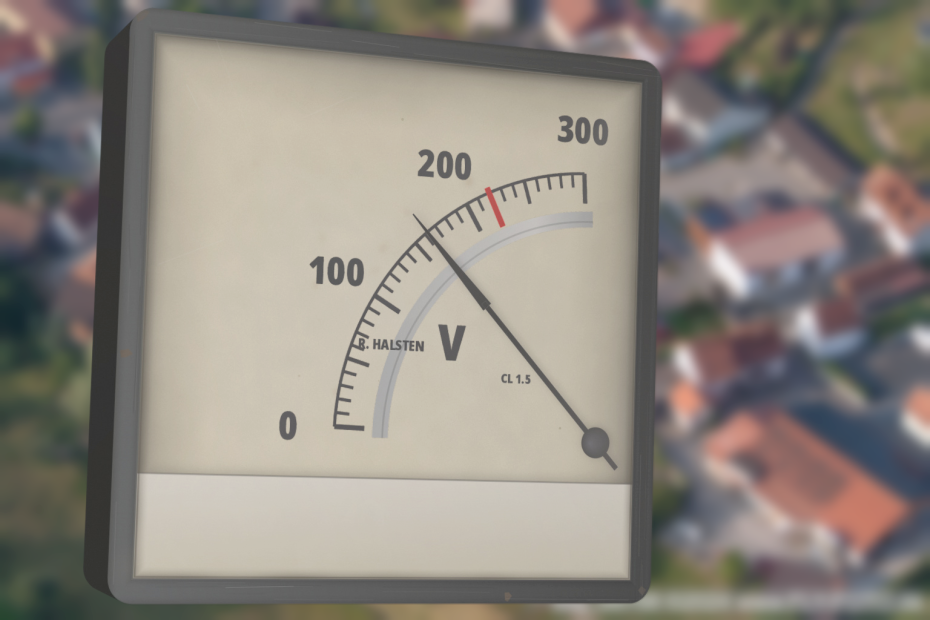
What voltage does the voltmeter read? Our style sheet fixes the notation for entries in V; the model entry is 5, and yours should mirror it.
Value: 160
